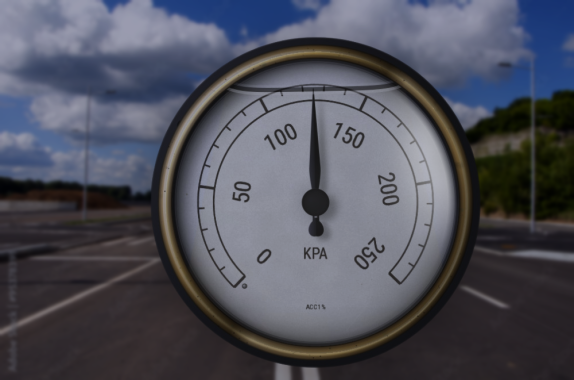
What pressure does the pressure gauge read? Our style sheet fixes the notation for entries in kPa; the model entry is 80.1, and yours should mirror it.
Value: 125
